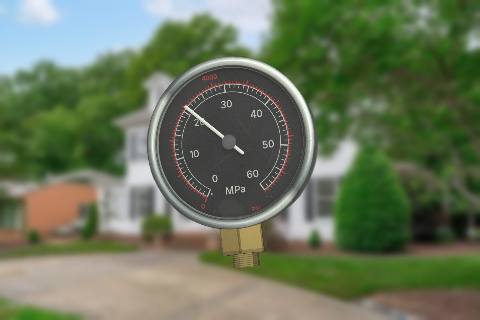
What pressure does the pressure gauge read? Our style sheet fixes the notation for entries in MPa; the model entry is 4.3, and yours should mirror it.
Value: 21
